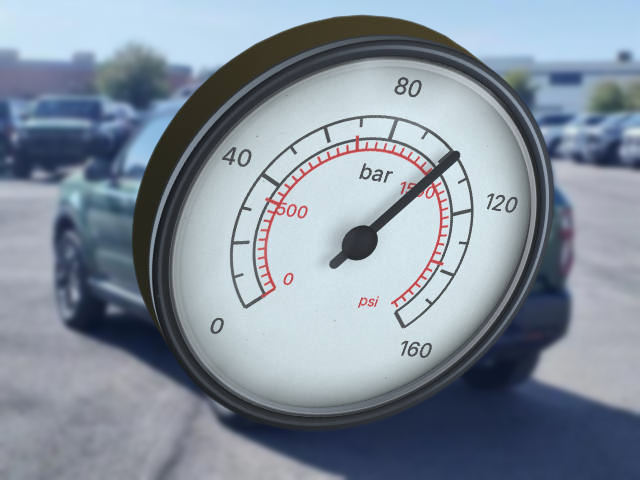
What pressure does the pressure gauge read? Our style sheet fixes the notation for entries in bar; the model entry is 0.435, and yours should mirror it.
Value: 100
